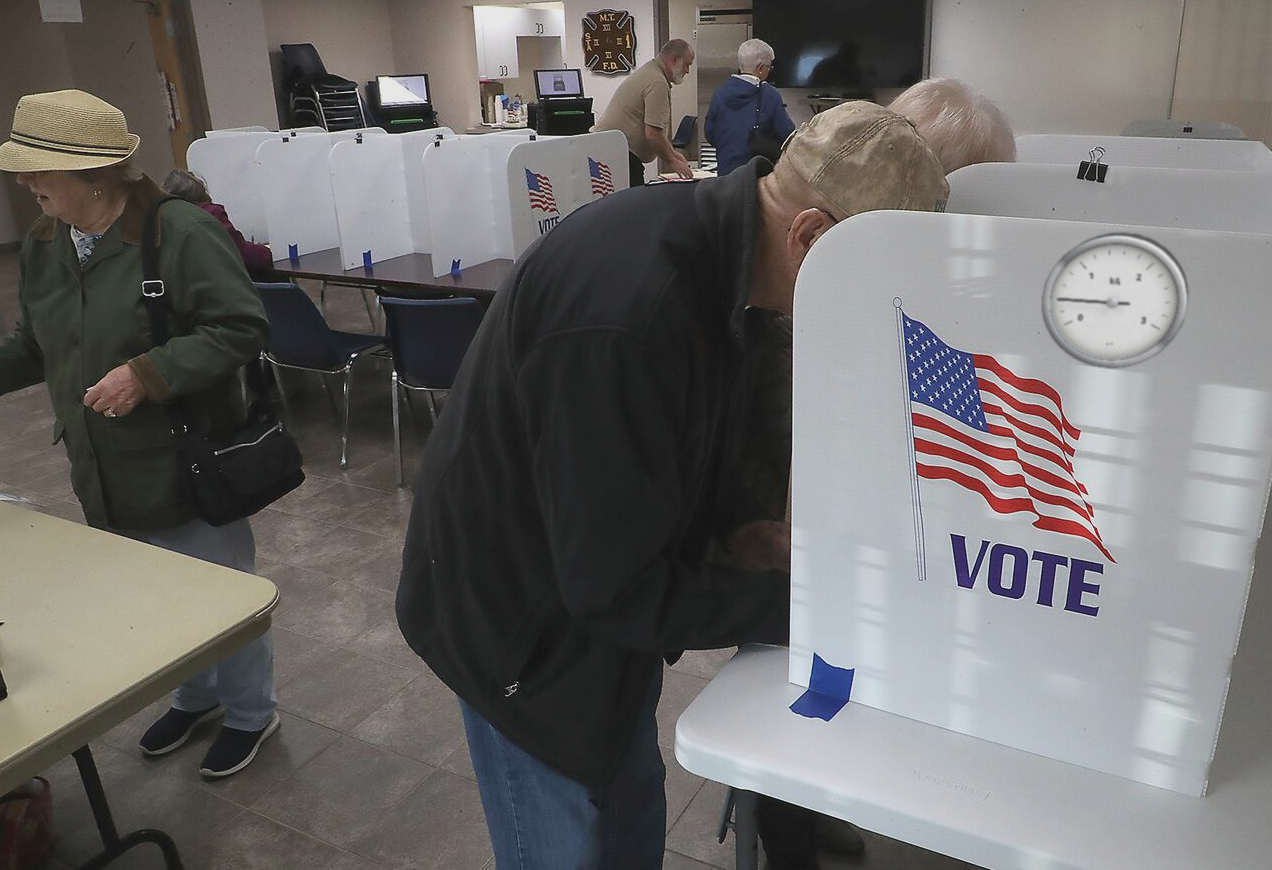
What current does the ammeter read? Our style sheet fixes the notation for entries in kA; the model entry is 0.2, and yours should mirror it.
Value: 0.4
